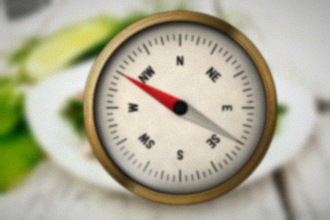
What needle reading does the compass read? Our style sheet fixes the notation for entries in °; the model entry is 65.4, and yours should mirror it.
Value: 300
